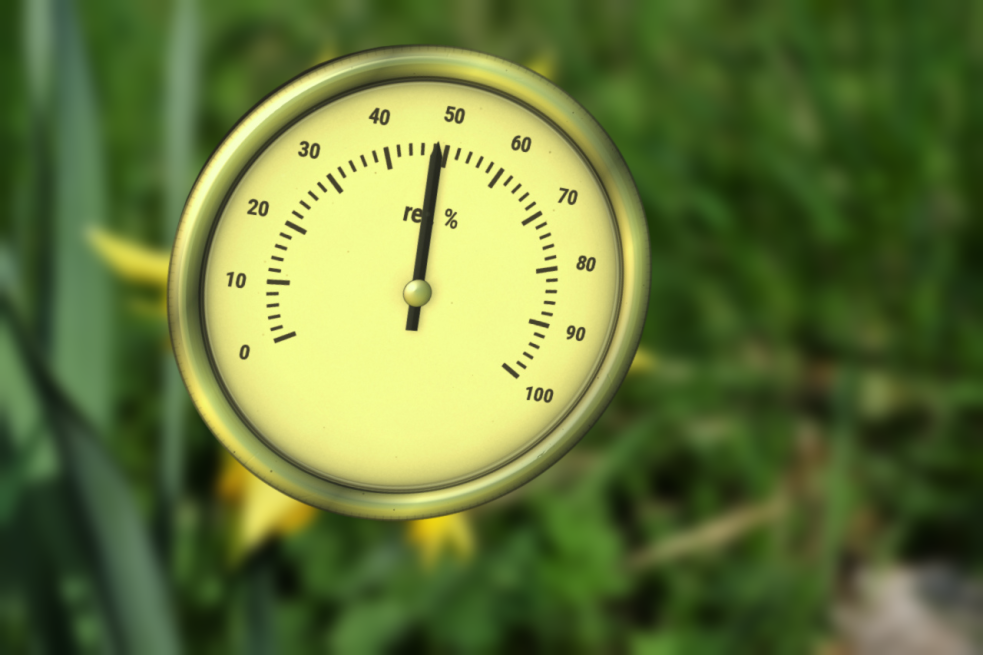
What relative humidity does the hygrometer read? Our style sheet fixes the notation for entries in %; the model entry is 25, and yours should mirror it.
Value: 48
